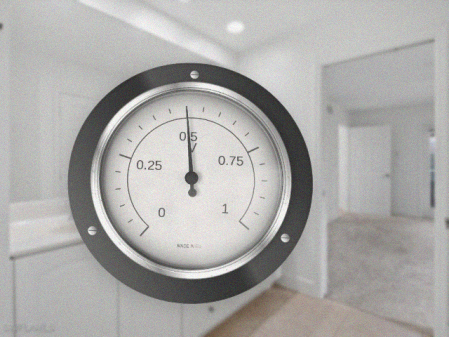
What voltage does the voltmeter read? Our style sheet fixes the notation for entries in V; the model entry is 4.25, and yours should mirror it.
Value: 0.5
